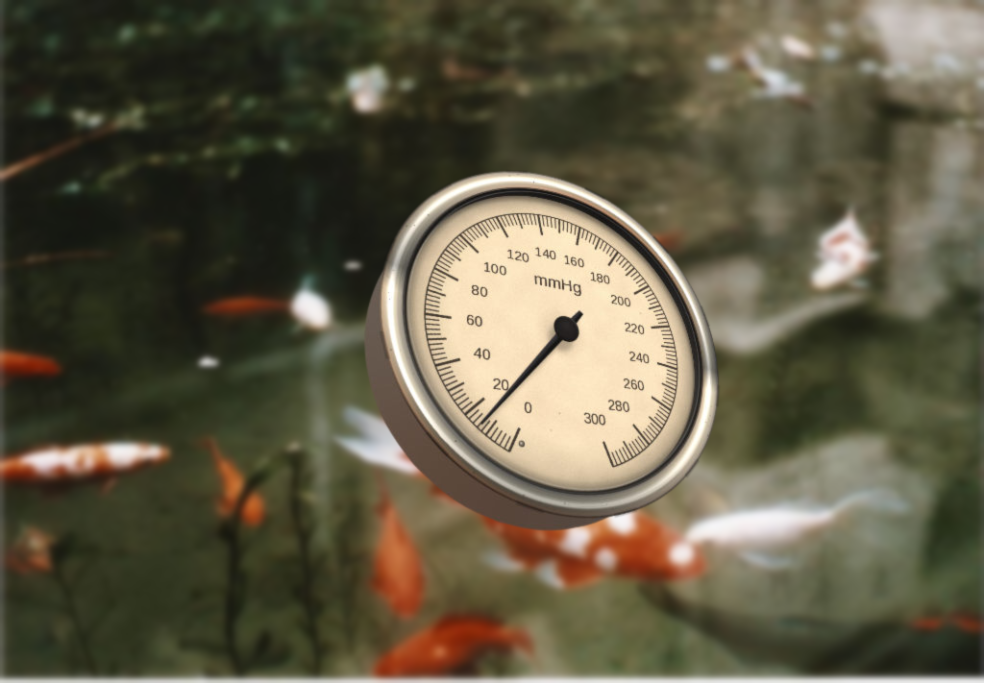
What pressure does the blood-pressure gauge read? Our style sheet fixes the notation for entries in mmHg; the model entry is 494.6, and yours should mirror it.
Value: 14
